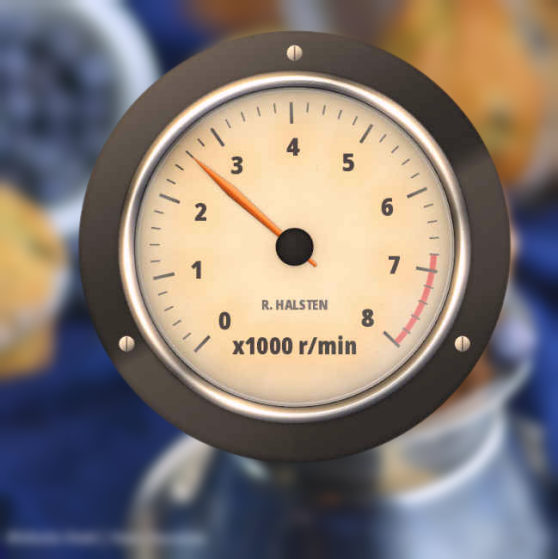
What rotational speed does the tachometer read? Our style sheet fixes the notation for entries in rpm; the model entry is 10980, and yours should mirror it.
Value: 2600
